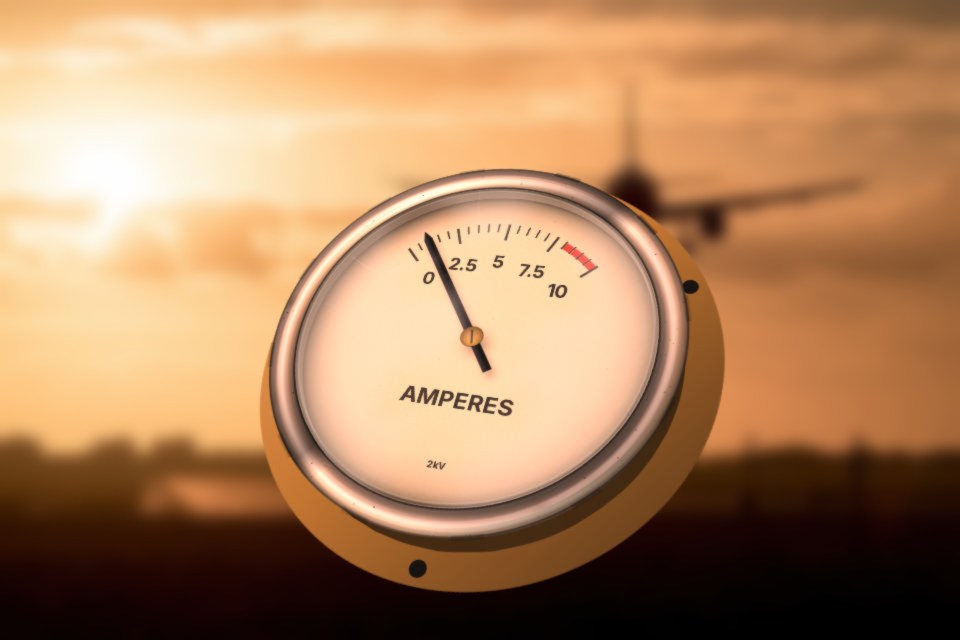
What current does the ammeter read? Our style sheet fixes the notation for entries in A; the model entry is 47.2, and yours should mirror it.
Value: 1
